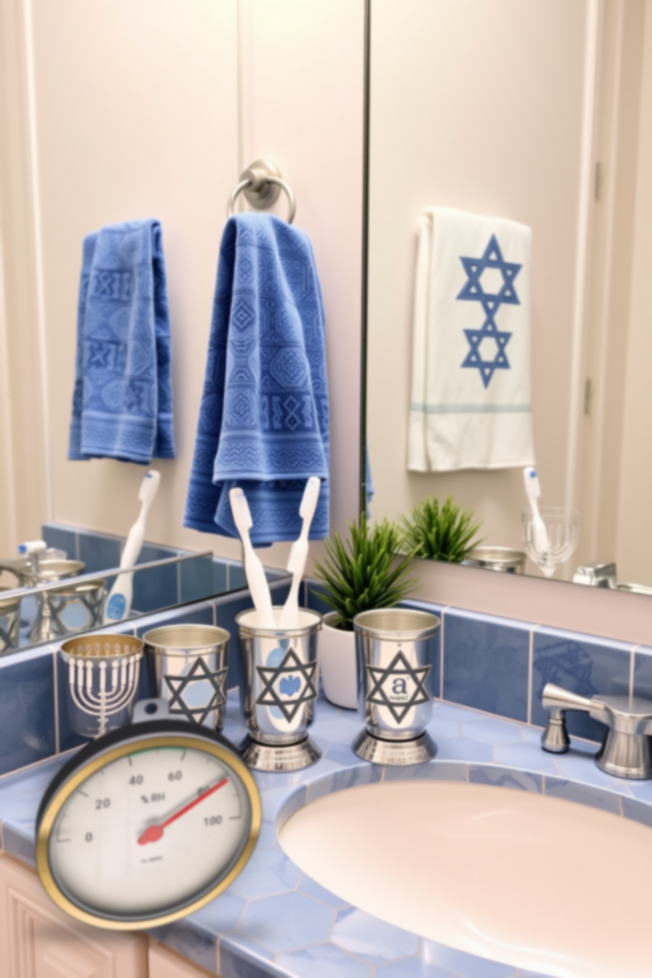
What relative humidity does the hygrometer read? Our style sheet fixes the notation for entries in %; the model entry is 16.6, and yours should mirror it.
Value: 80
